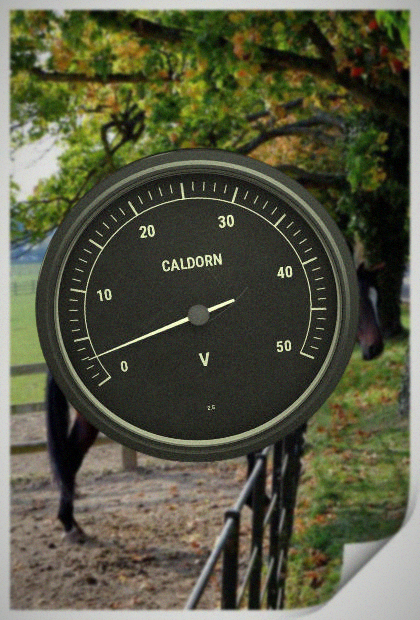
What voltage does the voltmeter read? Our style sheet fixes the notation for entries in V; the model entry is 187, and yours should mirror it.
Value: 3
